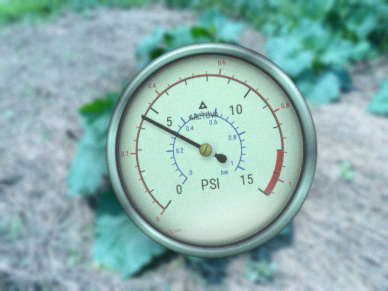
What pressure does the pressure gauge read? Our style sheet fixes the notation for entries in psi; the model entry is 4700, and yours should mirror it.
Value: 4.5
